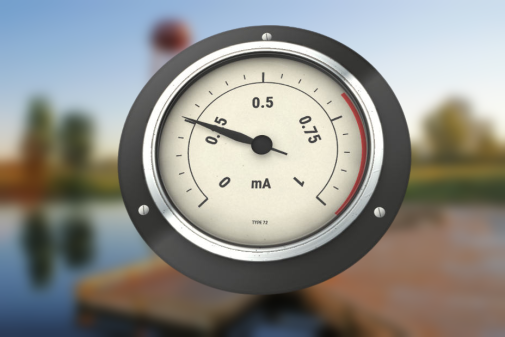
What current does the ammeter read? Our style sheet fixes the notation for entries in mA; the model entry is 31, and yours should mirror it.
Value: 0.25
